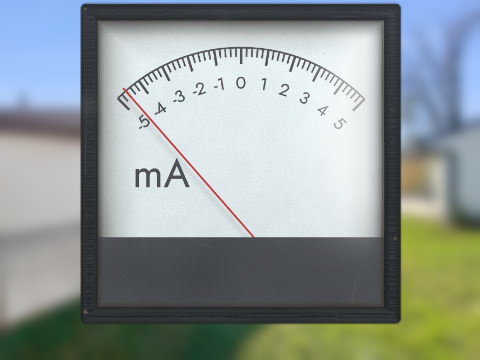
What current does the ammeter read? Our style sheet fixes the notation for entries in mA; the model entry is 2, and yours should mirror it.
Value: -4.6
